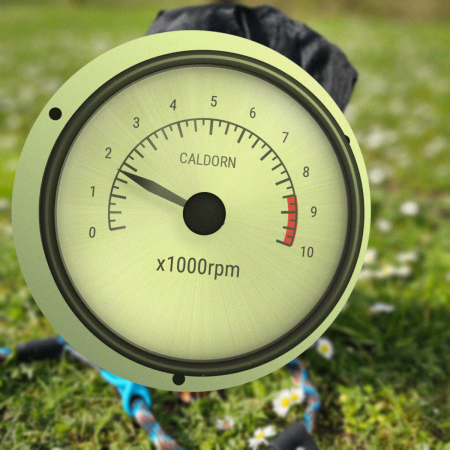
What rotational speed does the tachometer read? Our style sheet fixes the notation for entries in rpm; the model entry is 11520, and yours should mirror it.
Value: 1750
